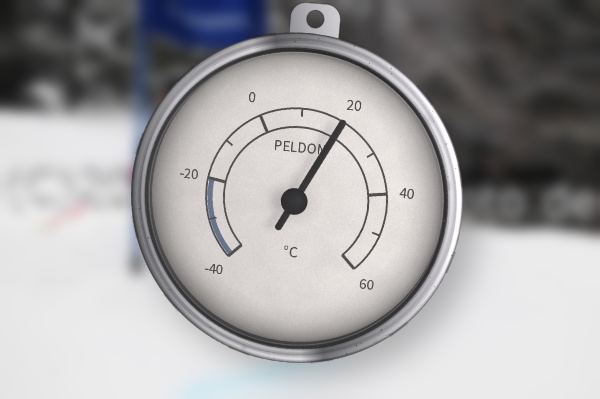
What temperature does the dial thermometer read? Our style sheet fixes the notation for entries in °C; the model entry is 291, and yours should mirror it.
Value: 20
